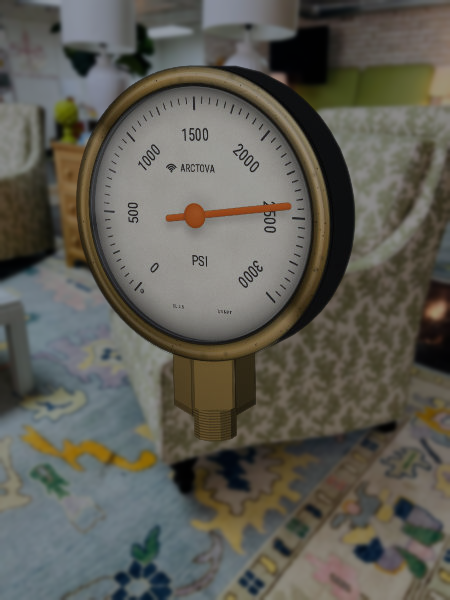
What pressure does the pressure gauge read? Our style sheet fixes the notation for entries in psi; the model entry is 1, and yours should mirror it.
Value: 2425
